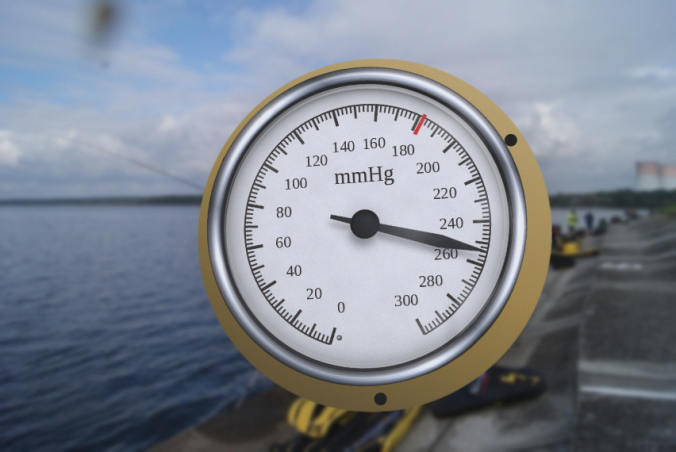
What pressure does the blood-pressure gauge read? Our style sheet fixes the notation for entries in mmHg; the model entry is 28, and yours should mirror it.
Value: 254
